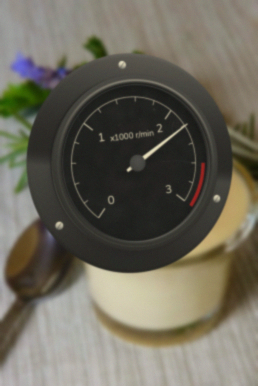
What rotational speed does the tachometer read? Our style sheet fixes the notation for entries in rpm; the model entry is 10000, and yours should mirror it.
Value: 2200
